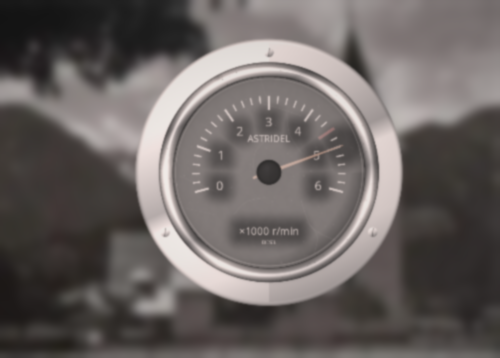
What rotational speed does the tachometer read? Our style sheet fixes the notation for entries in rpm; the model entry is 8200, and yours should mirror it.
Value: 5000
